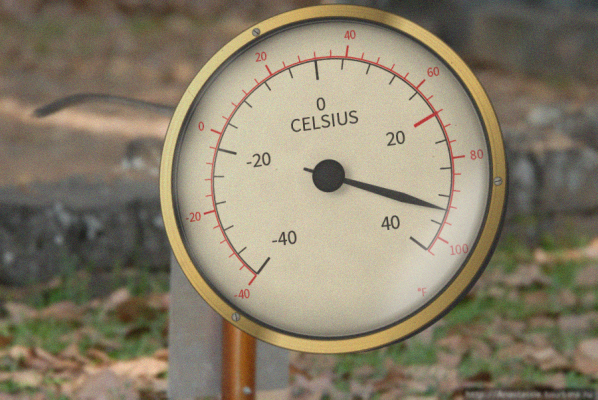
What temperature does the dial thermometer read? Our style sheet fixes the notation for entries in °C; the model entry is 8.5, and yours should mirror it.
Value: 34
